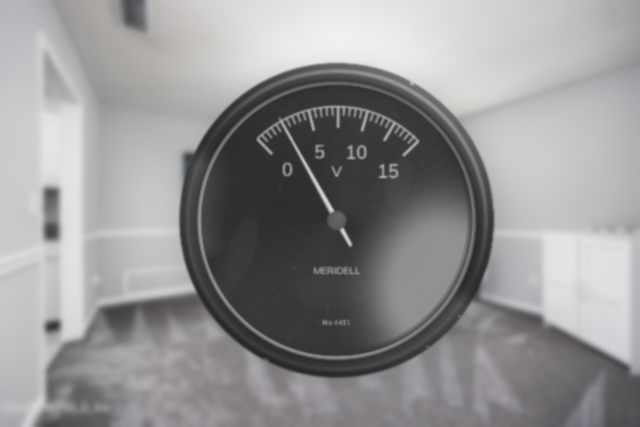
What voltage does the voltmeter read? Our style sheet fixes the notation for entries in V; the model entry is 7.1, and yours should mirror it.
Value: 2.5
